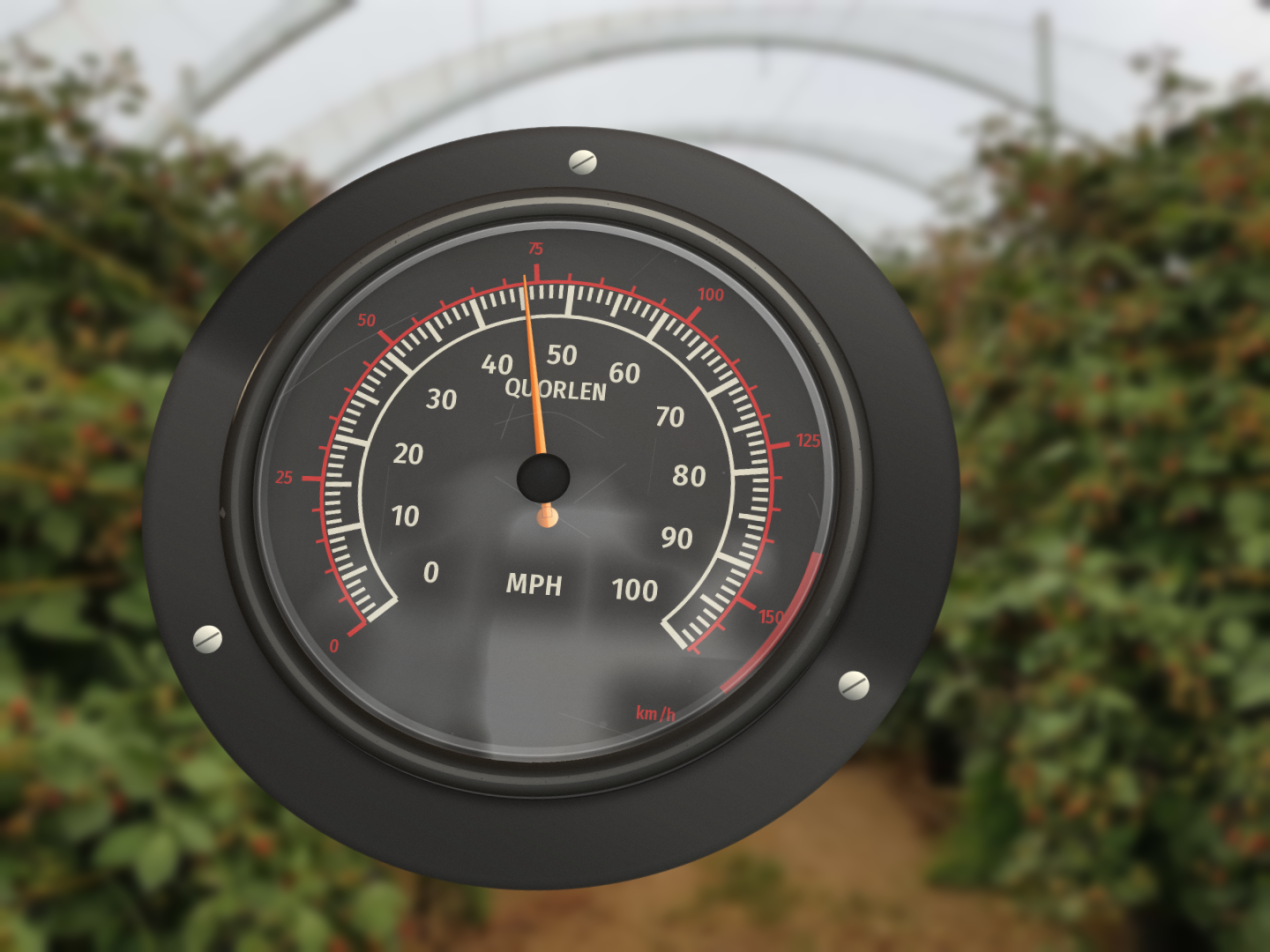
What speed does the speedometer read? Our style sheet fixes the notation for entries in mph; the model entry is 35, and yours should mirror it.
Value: 45.5
